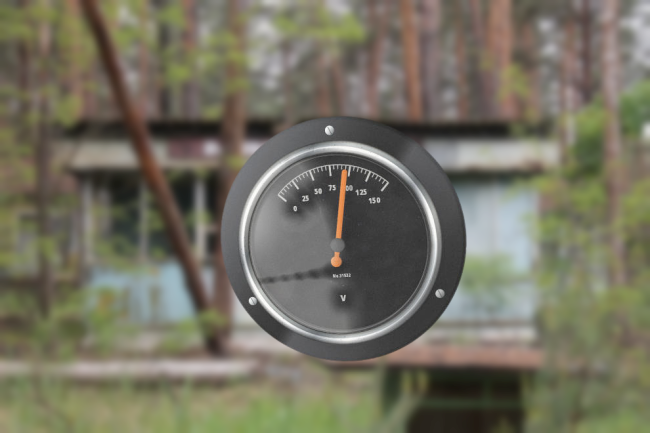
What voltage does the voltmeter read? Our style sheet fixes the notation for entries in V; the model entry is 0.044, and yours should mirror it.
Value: 95
